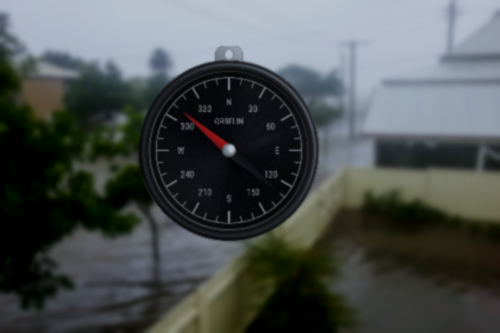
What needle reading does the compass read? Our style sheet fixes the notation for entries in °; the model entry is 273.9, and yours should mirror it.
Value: 310
